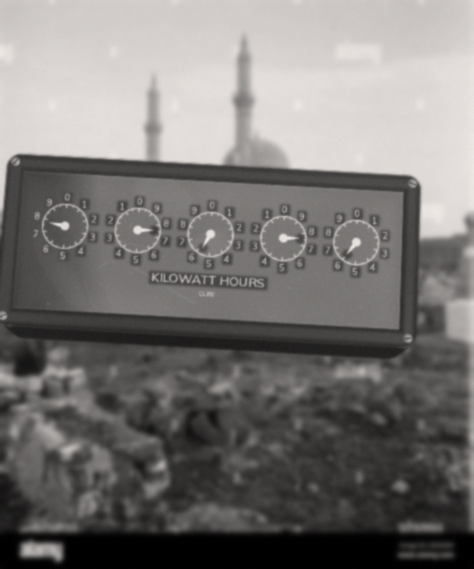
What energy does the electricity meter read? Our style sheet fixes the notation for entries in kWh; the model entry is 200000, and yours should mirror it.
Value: 77576
